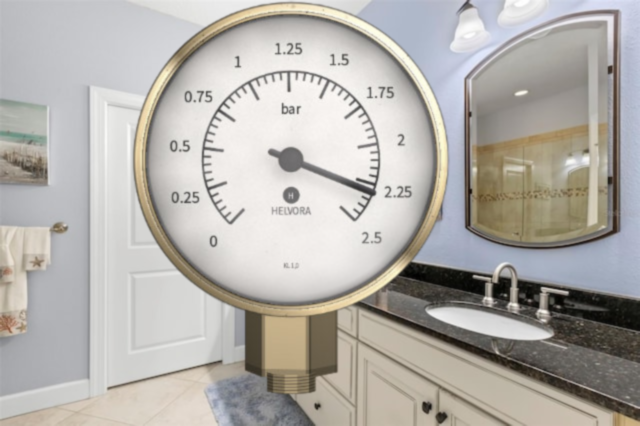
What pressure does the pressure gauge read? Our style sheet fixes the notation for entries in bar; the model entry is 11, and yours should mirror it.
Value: 2.3
